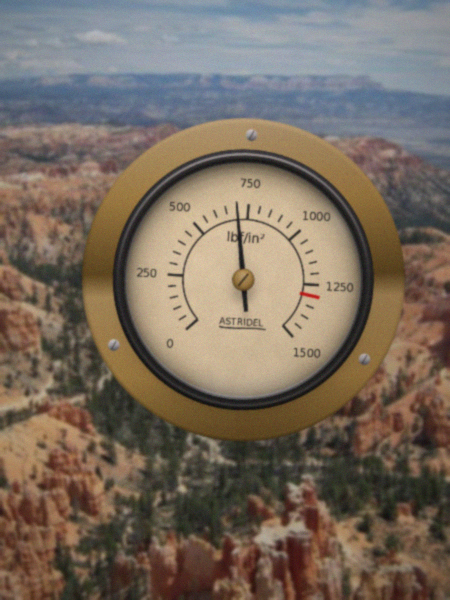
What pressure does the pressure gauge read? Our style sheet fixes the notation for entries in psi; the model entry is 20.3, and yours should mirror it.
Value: 700
